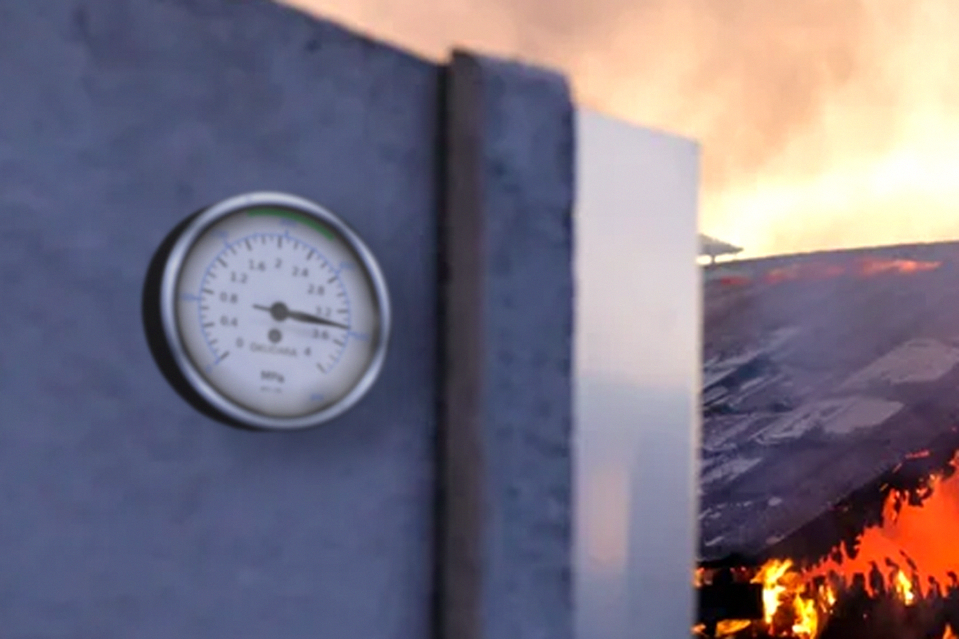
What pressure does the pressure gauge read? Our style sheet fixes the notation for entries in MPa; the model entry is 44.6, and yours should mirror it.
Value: 3.4
